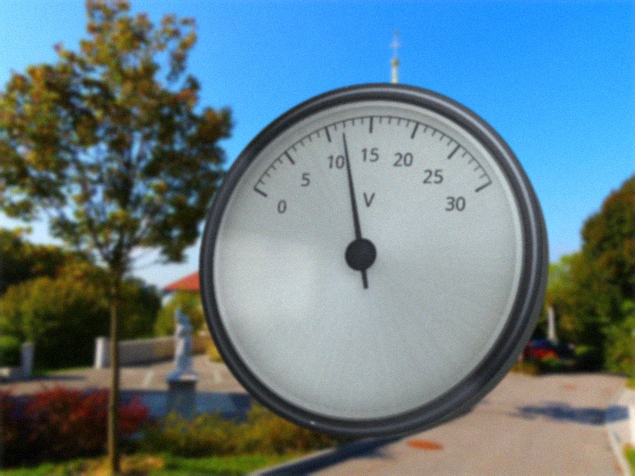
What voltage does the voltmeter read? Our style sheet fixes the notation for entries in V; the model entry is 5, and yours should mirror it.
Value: 12
